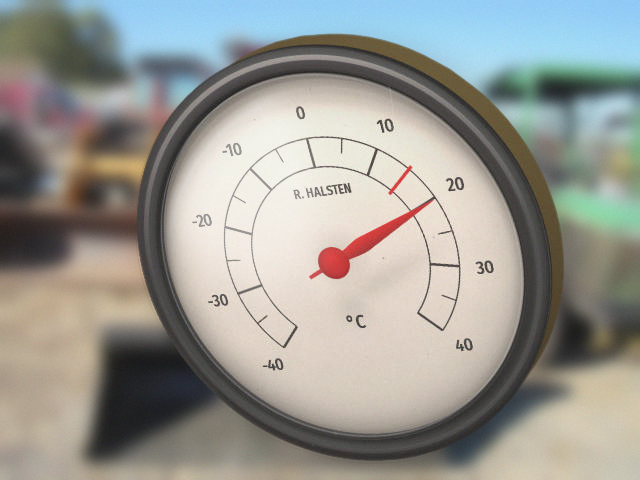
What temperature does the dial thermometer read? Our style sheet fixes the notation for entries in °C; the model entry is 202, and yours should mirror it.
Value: 20
